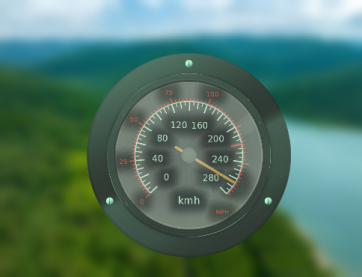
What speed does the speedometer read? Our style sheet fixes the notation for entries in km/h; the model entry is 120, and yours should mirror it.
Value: 265
